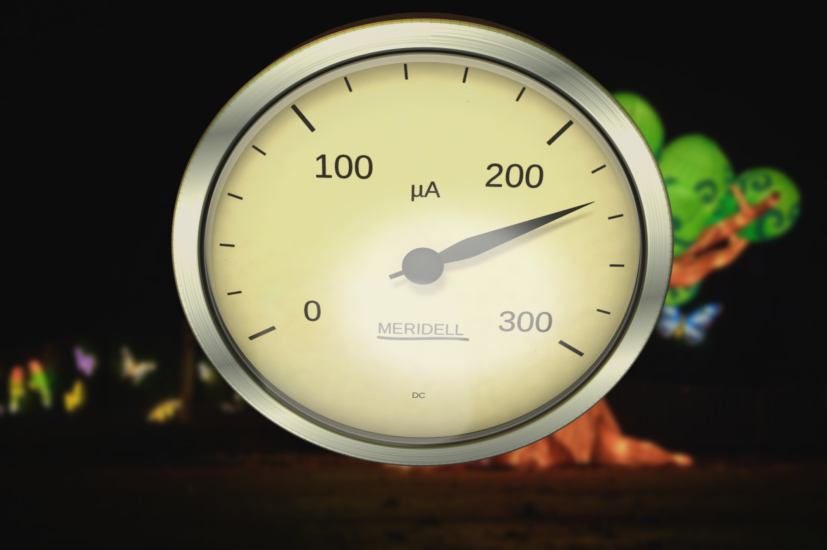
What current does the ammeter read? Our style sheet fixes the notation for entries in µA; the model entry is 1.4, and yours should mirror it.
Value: 230
